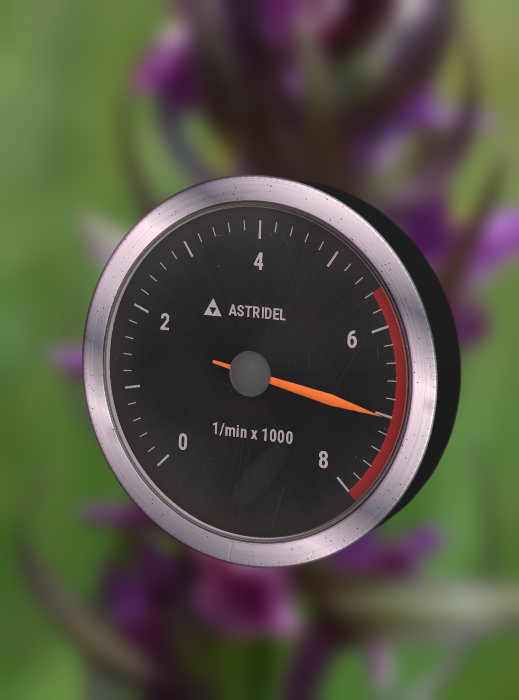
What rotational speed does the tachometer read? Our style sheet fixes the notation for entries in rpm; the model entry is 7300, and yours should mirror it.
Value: 7000
